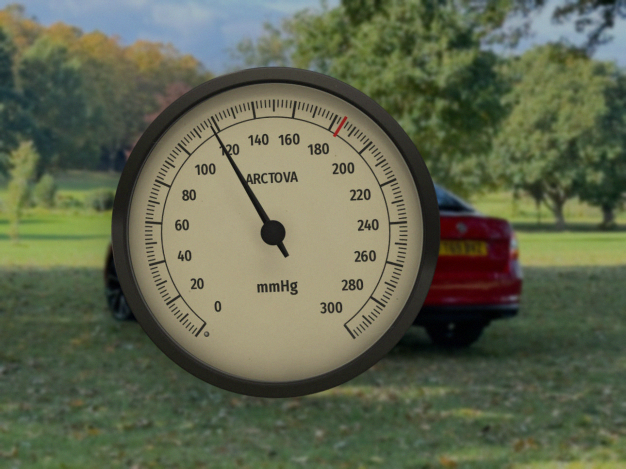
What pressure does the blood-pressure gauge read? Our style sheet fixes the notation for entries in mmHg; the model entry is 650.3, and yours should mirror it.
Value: 118
